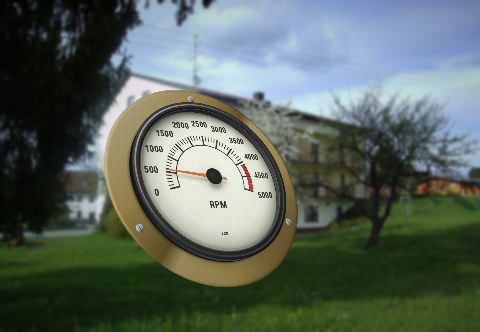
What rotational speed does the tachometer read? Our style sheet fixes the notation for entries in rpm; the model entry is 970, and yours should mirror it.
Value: 500
